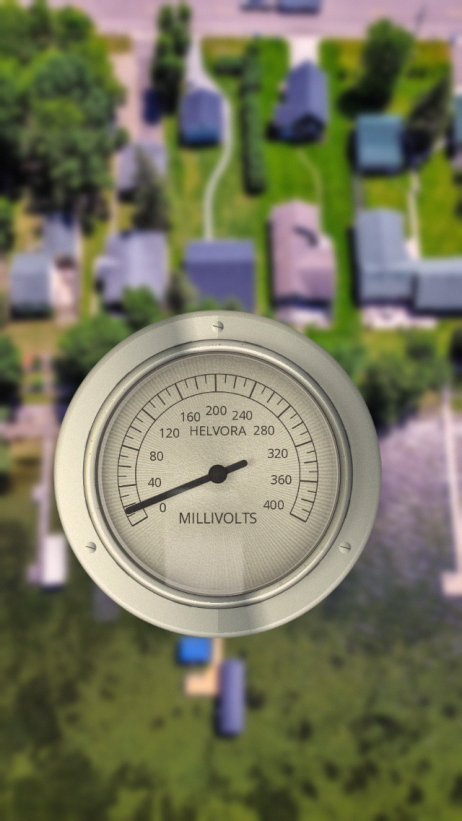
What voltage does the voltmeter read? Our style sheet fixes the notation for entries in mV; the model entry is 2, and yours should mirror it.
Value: 15
